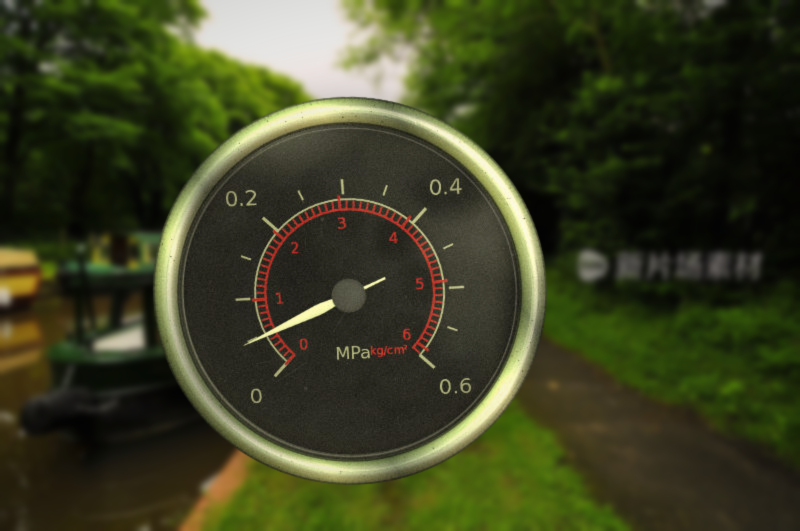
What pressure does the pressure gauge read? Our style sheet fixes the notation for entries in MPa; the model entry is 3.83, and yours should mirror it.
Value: 0.05
